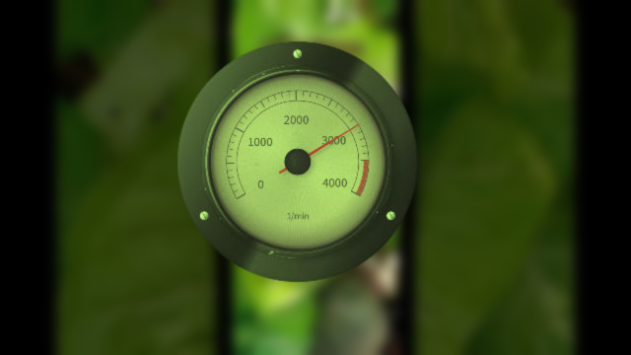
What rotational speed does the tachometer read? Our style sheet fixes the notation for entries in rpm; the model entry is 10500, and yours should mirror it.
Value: 3000
